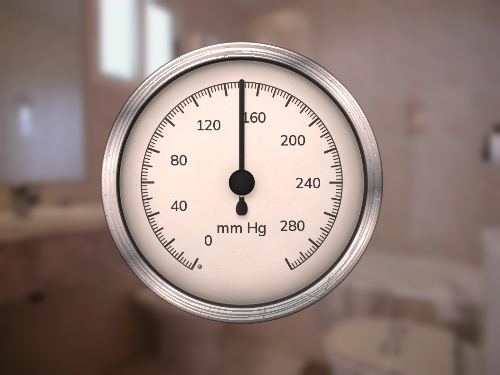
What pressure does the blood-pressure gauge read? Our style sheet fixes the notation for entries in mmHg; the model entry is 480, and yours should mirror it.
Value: 150
